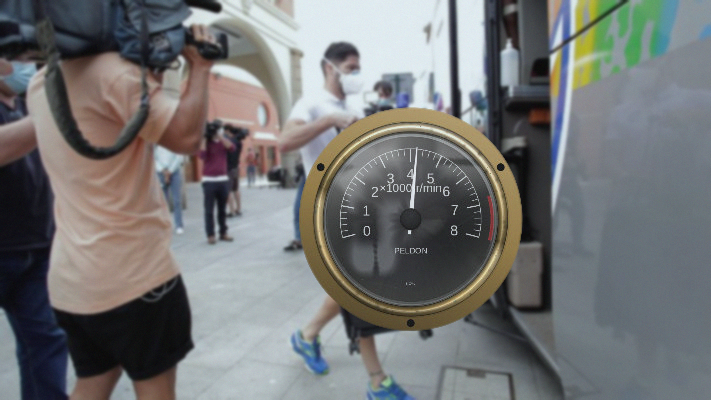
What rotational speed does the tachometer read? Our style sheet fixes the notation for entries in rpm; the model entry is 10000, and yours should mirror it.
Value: 4200
